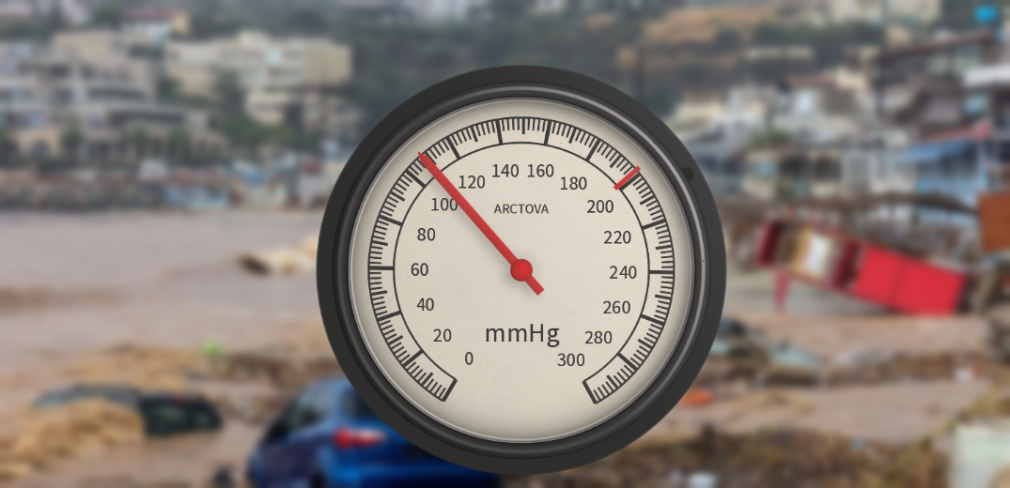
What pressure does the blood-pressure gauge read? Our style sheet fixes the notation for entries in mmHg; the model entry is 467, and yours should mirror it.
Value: 108
